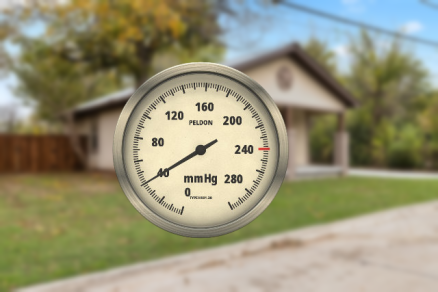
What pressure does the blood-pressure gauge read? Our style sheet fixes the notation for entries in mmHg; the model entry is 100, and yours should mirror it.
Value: 40
